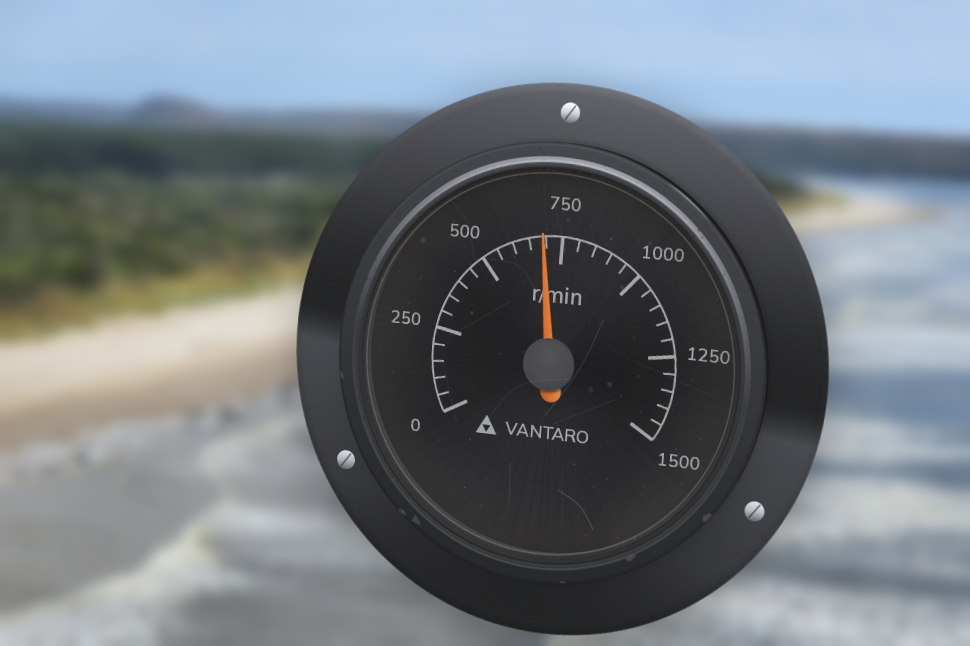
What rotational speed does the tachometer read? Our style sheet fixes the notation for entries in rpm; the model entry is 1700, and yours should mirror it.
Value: 700
